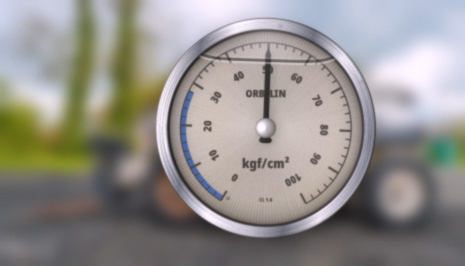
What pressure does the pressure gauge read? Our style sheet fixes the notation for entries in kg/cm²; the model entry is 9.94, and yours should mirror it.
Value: 50
